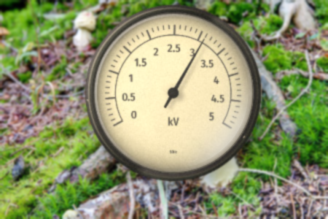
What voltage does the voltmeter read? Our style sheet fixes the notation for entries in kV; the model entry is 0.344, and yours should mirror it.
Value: 3.1
